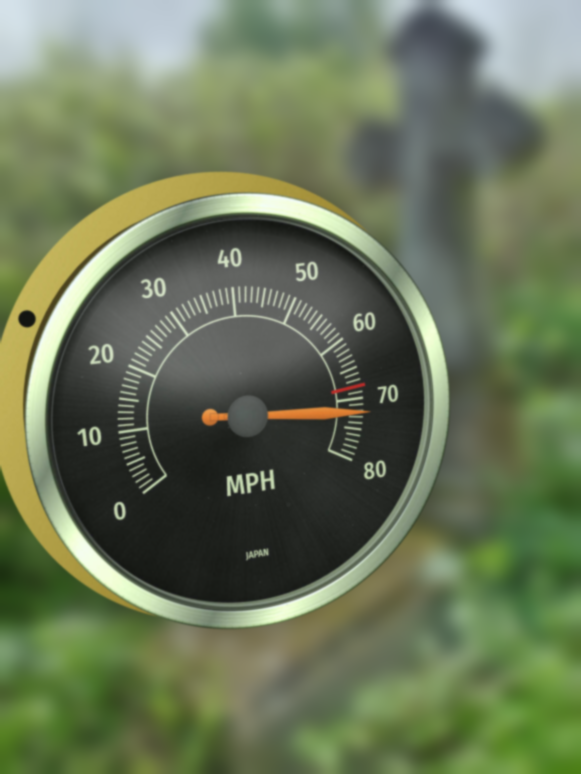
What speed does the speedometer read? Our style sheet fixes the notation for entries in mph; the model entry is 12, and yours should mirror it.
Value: 72
